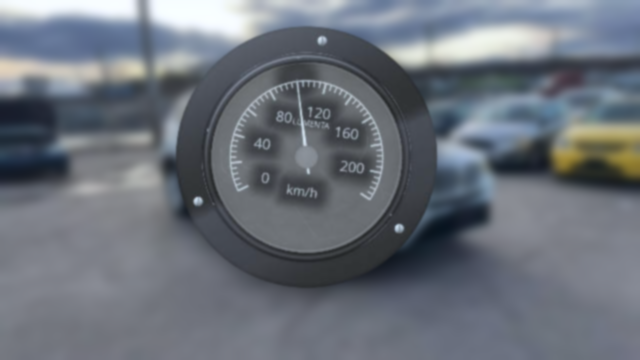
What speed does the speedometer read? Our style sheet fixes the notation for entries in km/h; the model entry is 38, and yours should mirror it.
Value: 100
